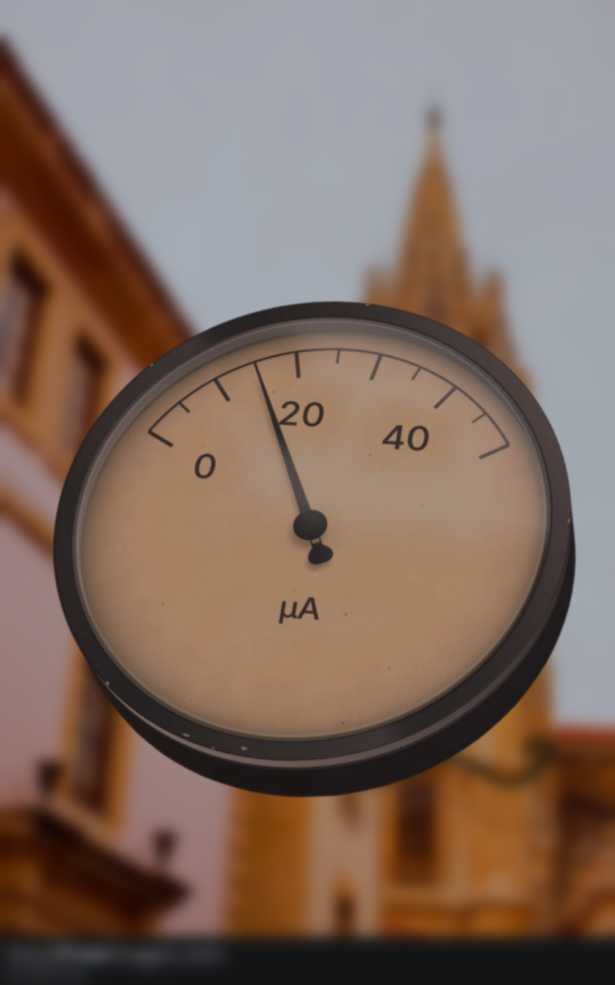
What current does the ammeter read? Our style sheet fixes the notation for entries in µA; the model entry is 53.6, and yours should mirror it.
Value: 15
